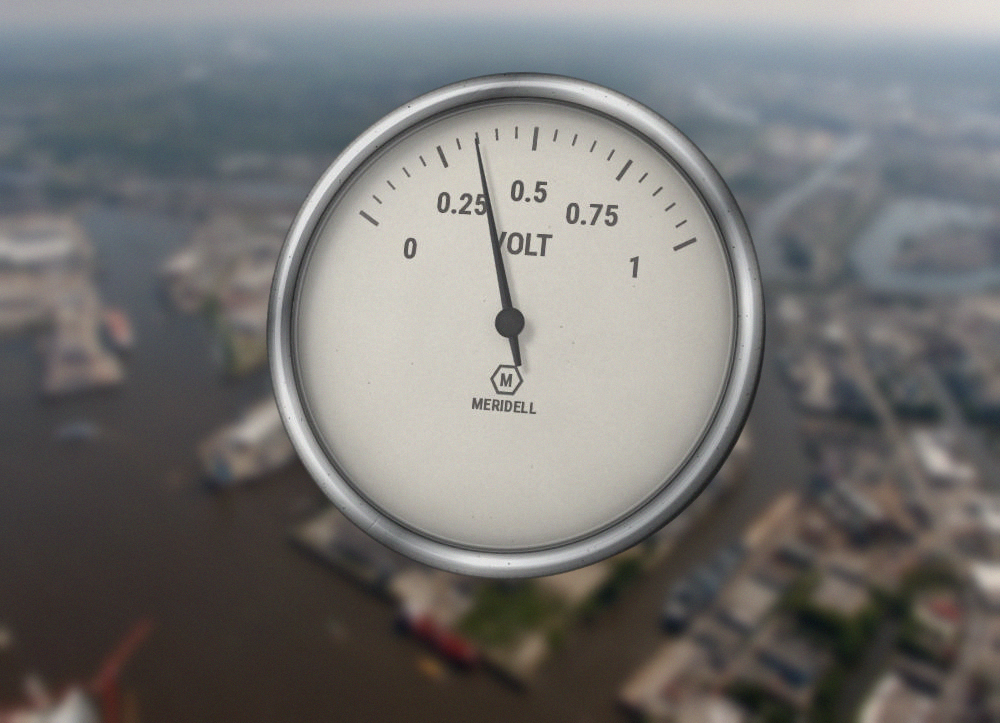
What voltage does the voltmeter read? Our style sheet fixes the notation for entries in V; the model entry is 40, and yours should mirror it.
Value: 0.35
